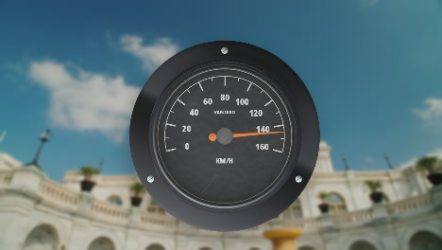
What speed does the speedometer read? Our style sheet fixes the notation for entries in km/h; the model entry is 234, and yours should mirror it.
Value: 145
